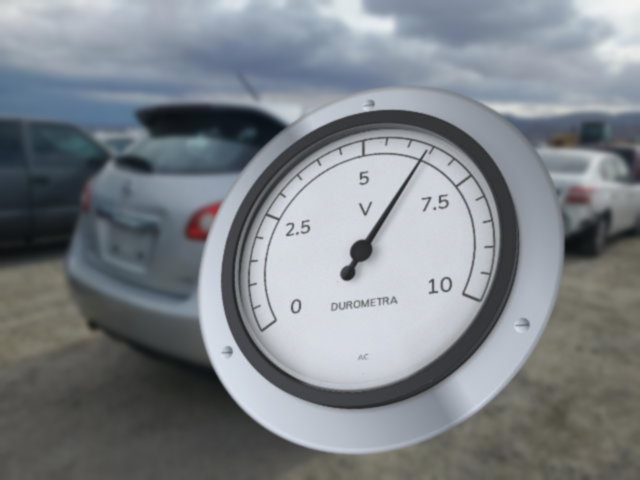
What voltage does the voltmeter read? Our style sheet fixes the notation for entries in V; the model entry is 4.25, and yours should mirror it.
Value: 6.5
